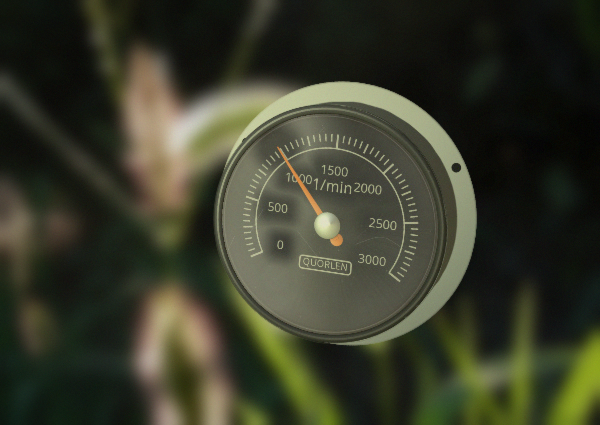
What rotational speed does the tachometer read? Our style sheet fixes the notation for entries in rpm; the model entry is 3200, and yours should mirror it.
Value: 1000
